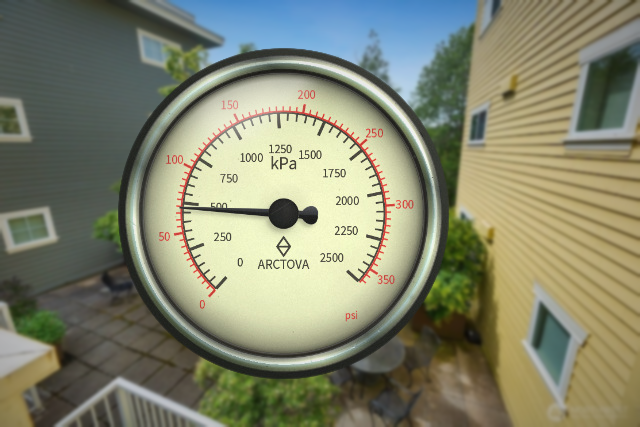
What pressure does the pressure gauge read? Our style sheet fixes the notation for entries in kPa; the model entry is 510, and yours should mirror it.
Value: 475
